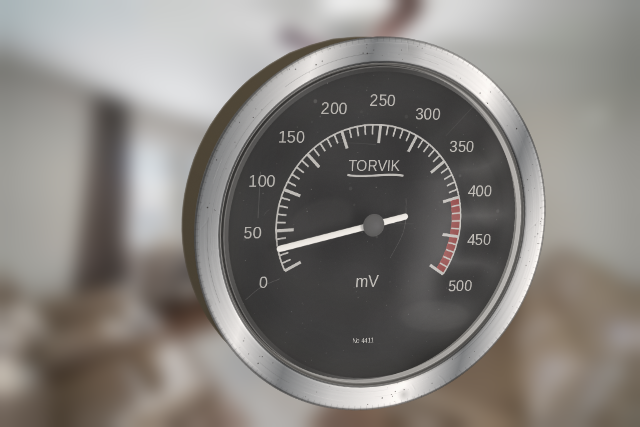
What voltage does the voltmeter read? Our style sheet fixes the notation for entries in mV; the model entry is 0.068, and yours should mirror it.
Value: 30
